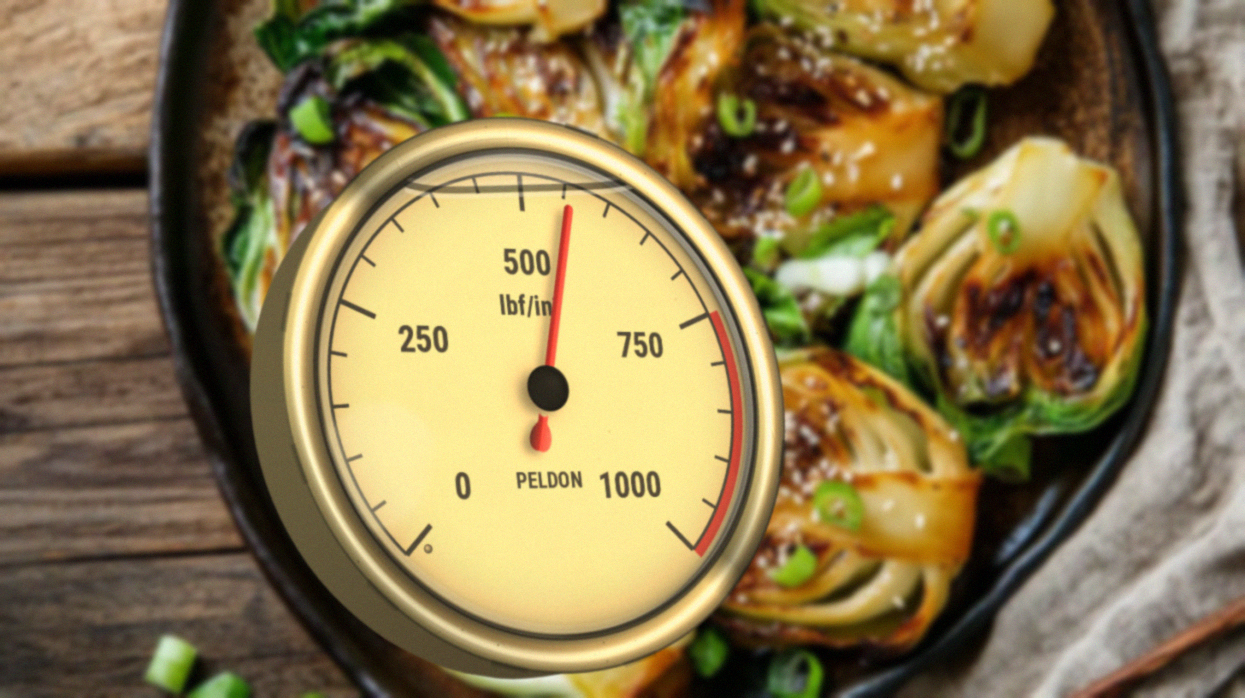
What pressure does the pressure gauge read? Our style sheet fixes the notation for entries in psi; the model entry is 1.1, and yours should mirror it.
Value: 550
